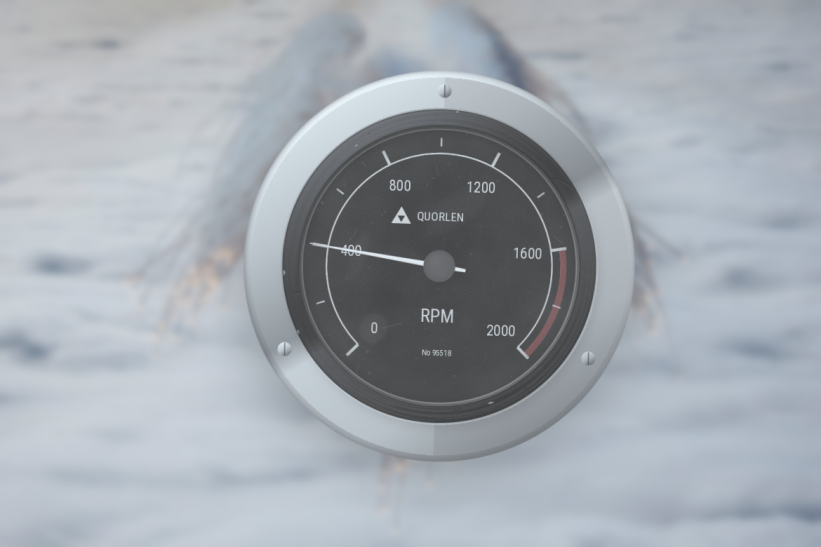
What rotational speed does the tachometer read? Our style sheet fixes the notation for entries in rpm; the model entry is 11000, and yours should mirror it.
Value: 400
